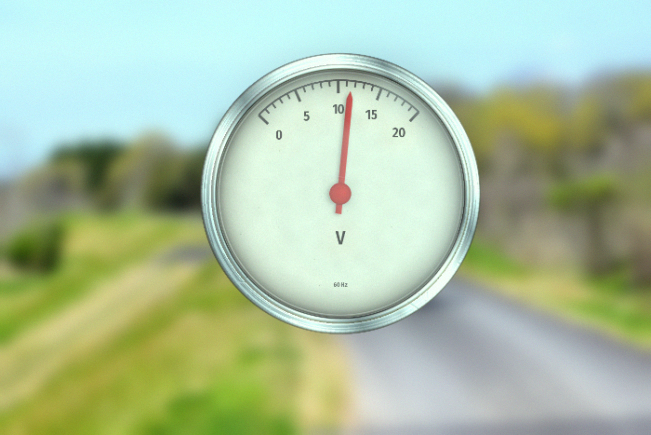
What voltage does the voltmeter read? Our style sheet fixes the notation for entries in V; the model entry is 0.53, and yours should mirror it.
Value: 11.5
